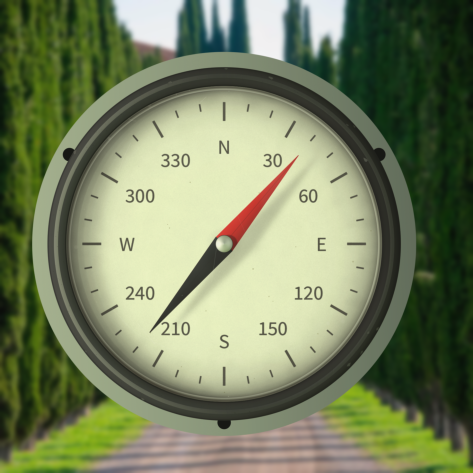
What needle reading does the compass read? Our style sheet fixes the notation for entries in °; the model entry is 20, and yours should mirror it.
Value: 40
